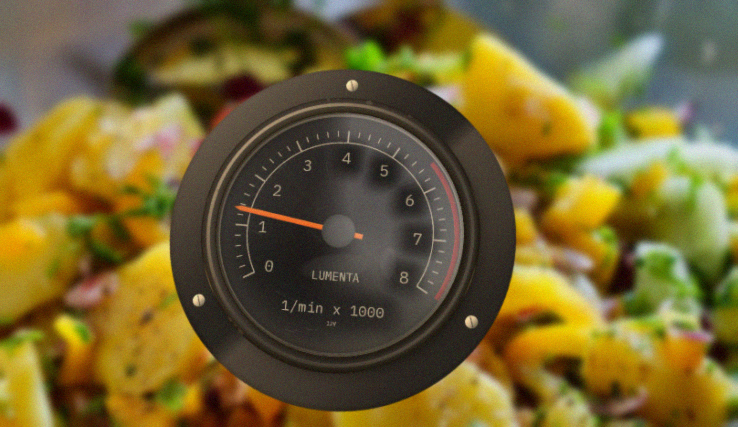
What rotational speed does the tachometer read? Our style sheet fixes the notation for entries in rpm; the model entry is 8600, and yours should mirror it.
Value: 1300
